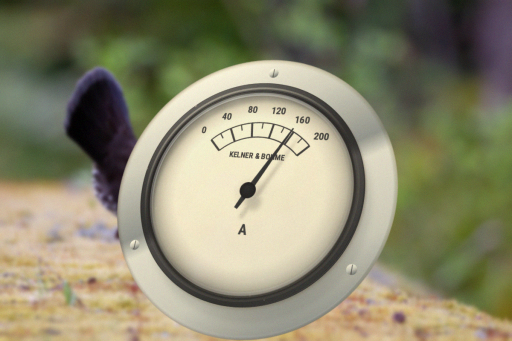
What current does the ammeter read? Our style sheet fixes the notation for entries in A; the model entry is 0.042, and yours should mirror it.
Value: 160
